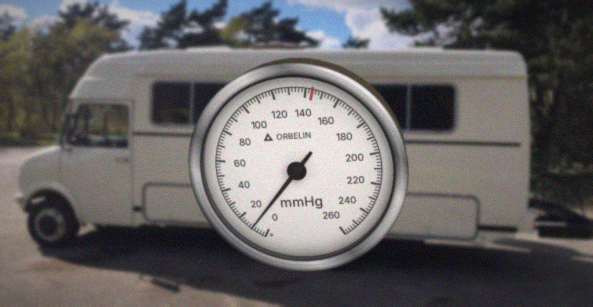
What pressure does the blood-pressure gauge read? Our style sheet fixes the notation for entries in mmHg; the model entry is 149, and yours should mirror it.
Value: 10
